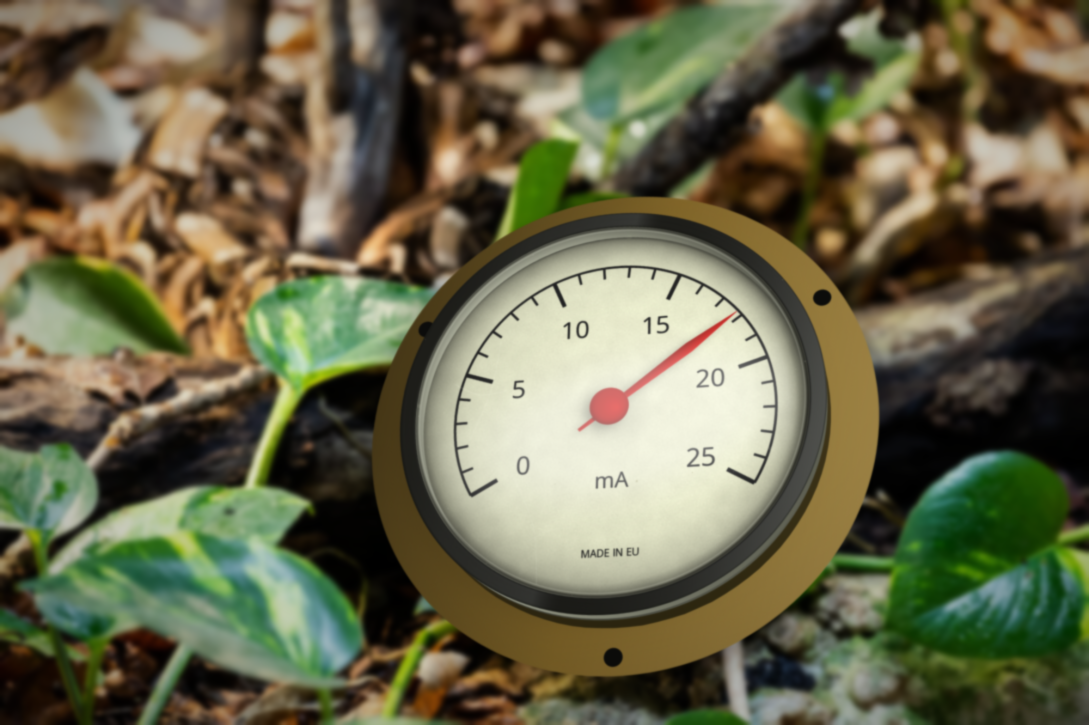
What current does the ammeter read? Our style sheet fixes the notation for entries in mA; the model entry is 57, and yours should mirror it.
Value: 18
